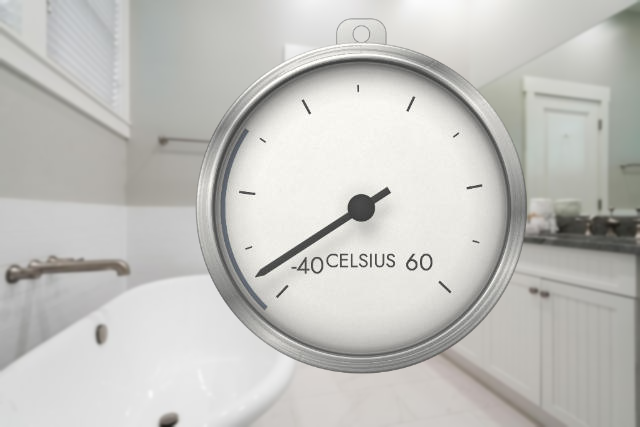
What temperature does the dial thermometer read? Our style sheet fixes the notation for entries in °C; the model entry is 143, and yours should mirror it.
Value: -35
